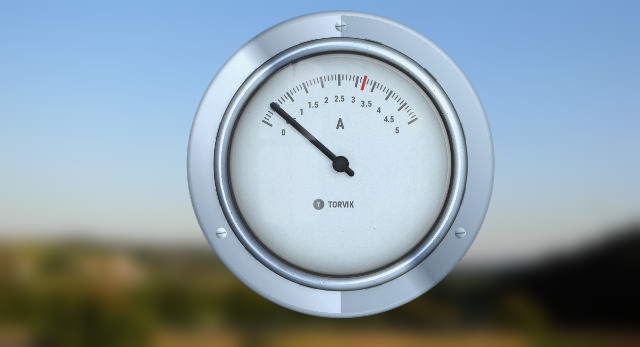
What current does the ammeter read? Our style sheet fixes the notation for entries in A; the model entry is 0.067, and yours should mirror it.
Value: 0.5
